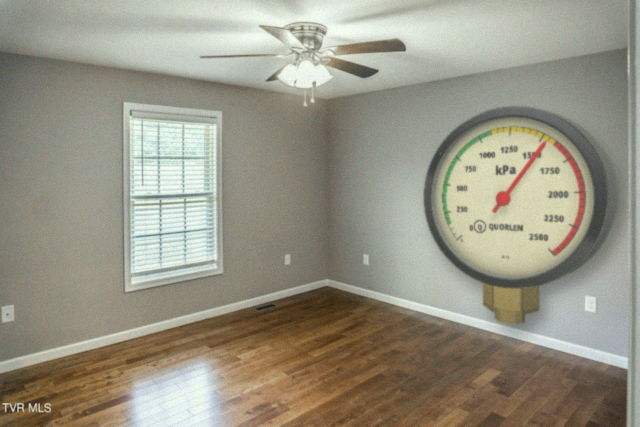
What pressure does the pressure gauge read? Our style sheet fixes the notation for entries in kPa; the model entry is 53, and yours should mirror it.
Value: 1550
